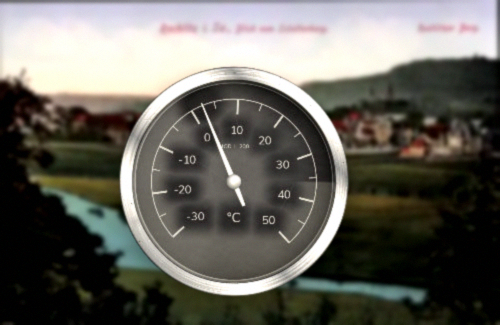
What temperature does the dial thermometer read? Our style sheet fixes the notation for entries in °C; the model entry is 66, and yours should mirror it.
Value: 2.5
